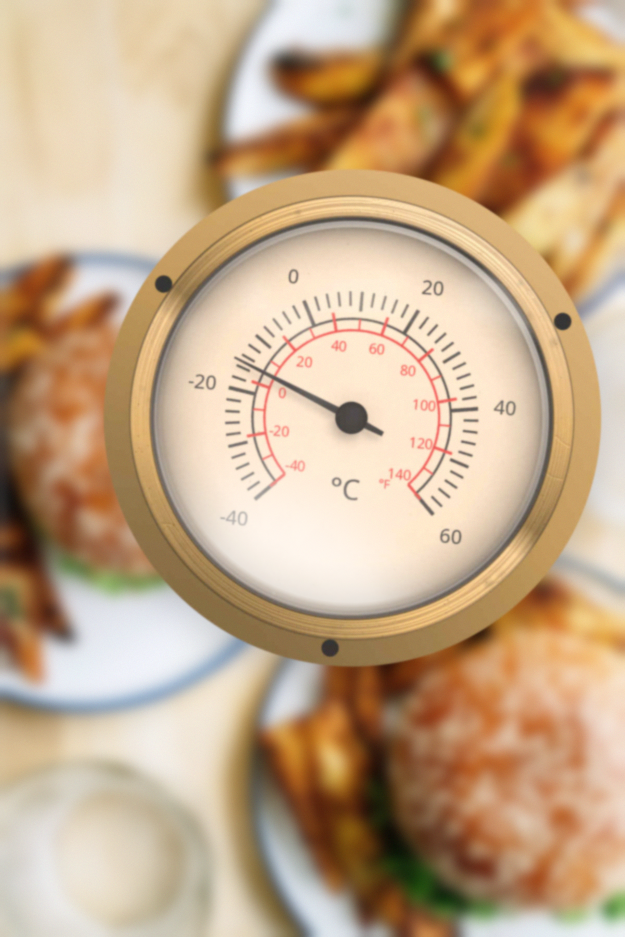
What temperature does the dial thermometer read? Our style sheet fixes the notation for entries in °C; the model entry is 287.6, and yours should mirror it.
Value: -15
